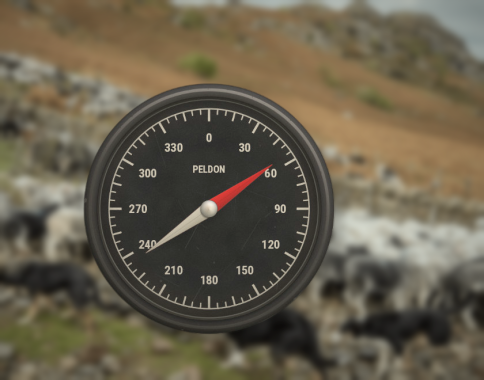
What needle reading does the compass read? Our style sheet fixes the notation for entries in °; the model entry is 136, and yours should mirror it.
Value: 55
